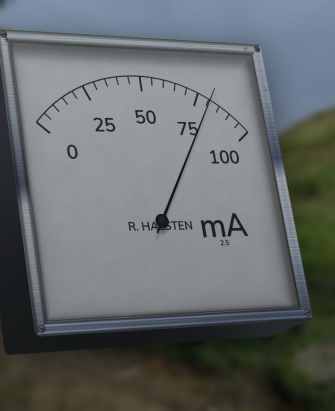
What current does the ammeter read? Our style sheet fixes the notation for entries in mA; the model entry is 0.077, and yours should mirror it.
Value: 80
